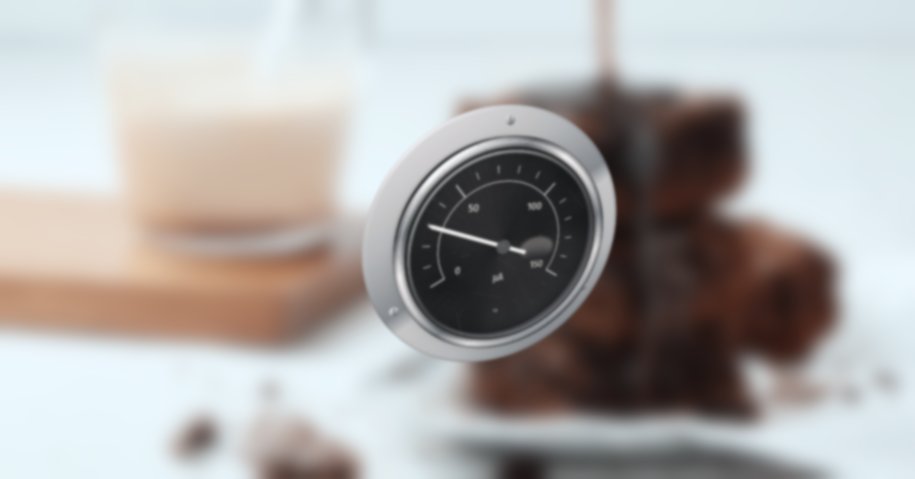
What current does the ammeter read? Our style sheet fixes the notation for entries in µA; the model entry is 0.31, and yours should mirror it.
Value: 30
